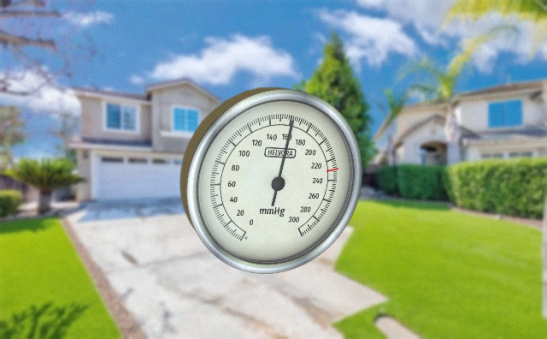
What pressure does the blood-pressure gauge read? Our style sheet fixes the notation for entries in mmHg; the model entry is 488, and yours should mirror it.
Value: 160
